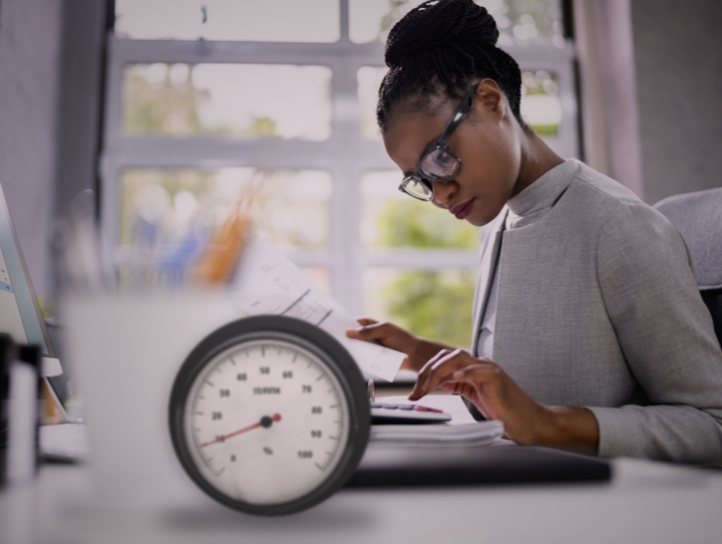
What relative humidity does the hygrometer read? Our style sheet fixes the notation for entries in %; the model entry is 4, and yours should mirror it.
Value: 10
